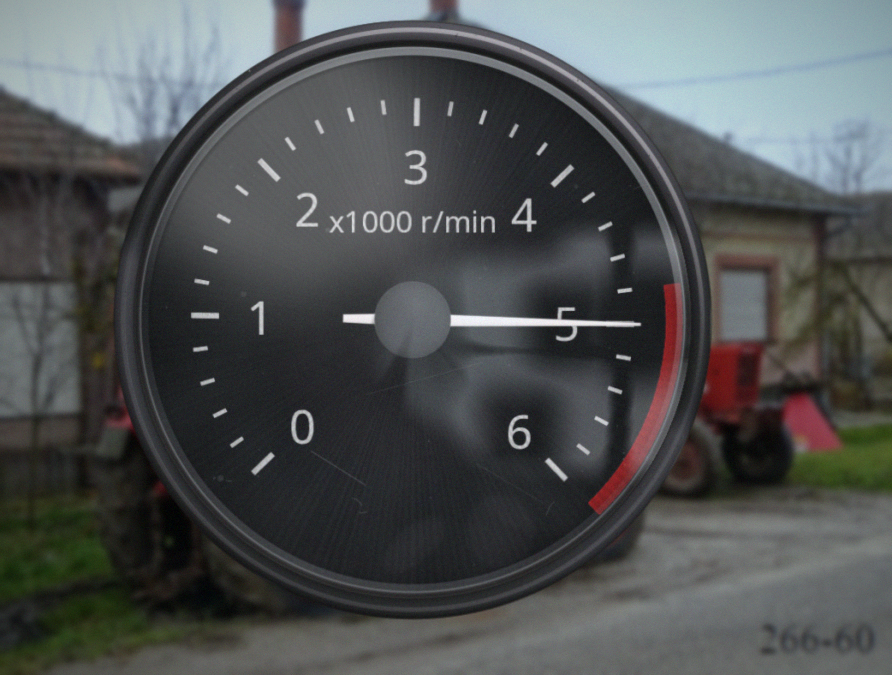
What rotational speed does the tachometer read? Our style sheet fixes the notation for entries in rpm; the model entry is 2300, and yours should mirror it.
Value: 5000
